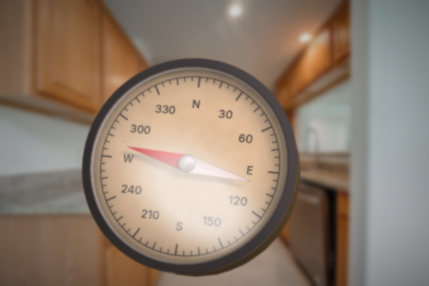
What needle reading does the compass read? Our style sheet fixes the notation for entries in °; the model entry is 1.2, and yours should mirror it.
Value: 280
